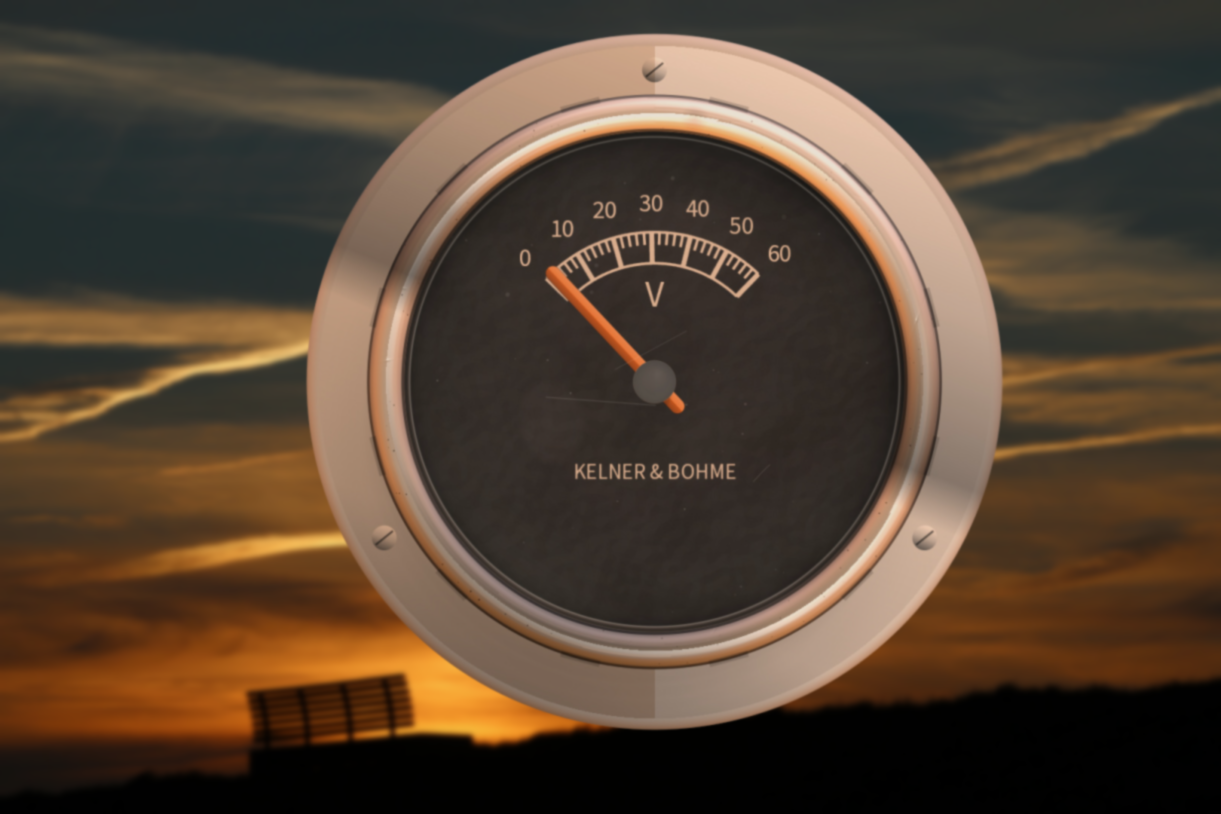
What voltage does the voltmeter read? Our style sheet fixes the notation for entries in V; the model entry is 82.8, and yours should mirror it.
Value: 2
